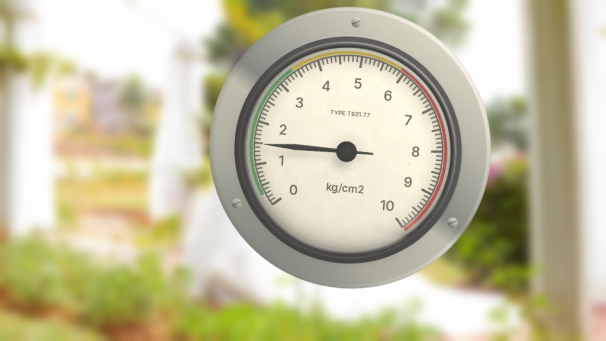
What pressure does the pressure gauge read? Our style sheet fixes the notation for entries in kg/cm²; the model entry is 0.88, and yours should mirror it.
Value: 1.5
